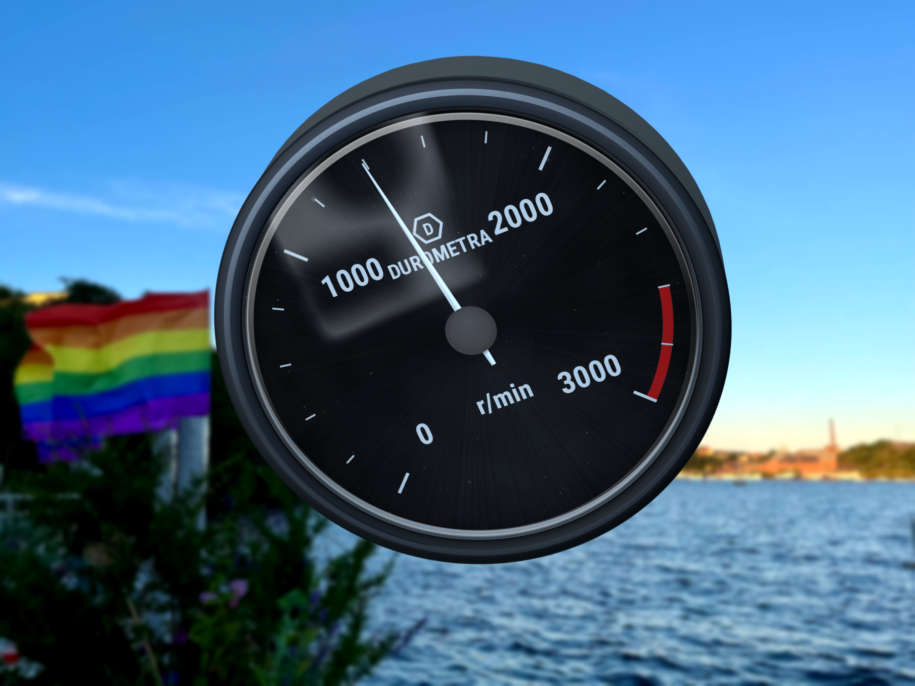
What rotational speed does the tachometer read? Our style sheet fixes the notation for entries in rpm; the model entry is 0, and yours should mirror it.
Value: 1400
